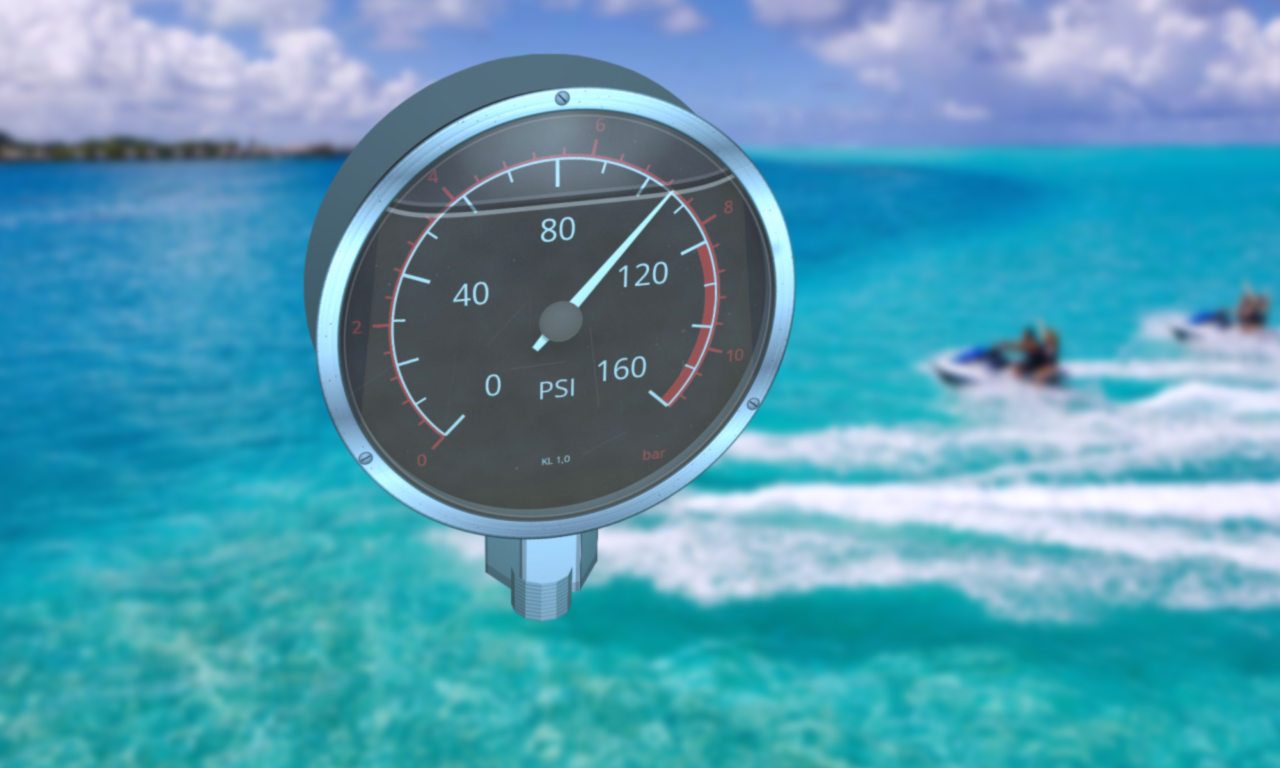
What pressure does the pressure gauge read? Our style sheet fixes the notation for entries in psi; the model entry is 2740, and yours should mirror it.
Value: 105
